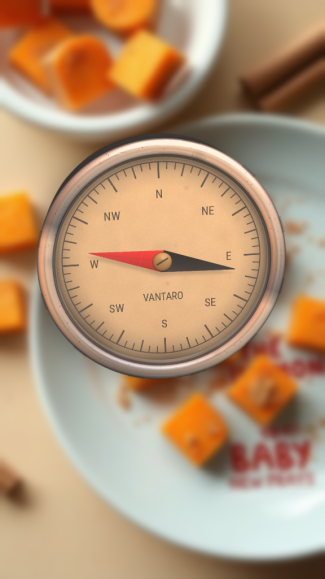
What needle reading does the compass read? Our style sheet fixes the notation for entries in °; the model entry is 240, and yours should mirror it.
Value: 280
